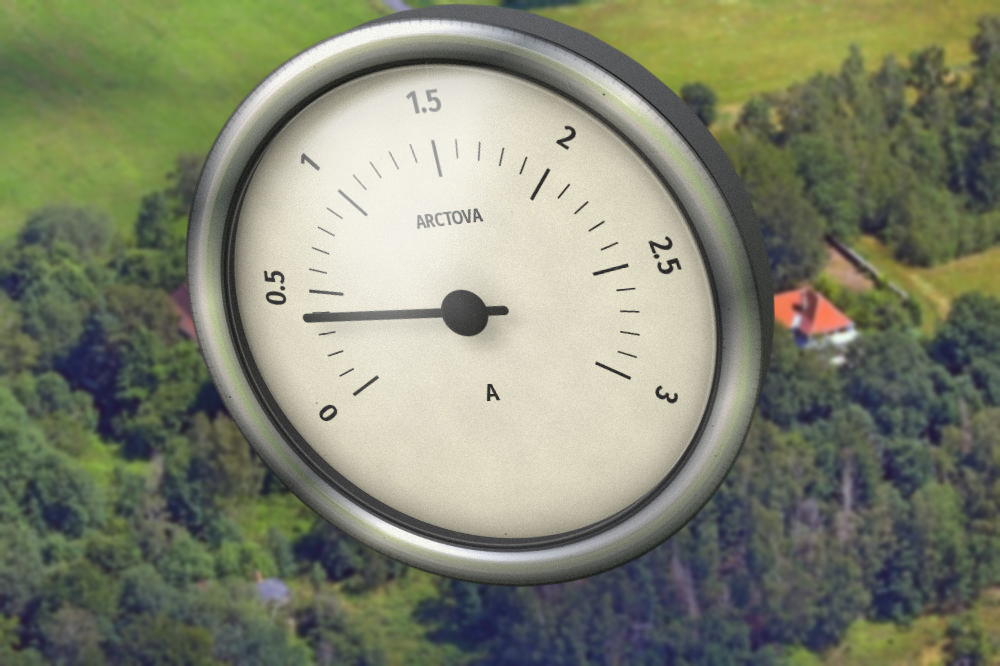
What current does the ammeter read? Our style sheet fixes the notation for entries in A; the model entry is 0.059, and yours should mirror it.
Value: 0.4
